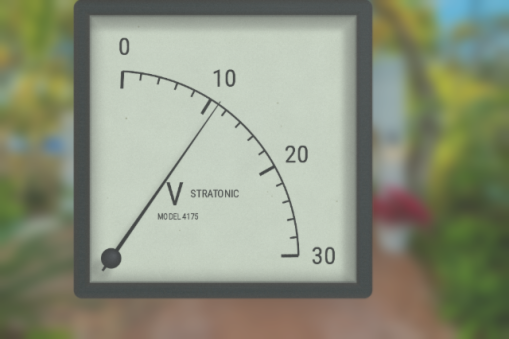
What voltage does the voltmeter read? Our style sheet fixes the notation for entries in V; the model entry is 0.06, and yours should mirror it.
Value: 11
